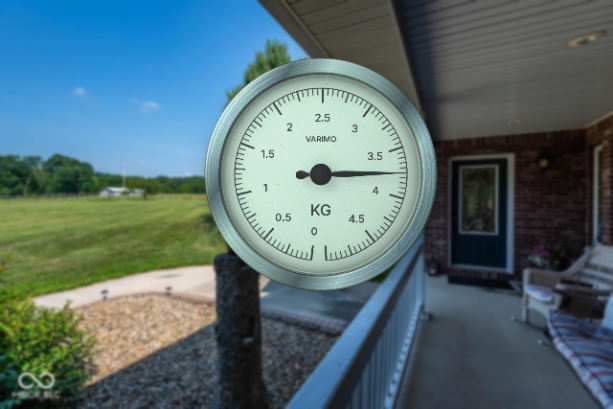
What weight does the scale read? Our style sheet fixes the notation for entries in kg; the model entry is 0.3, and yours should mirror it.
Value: 3.75
